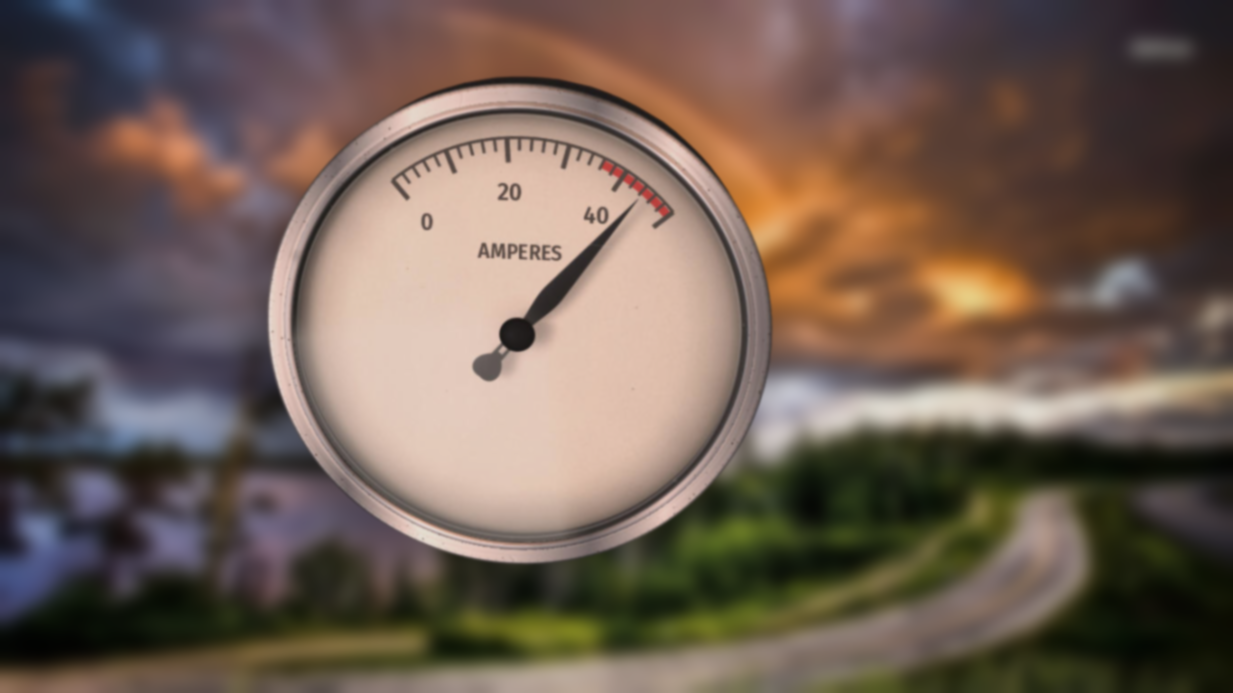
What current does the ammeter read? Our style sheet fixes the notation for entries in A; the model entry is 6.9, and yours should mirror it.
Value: 44
